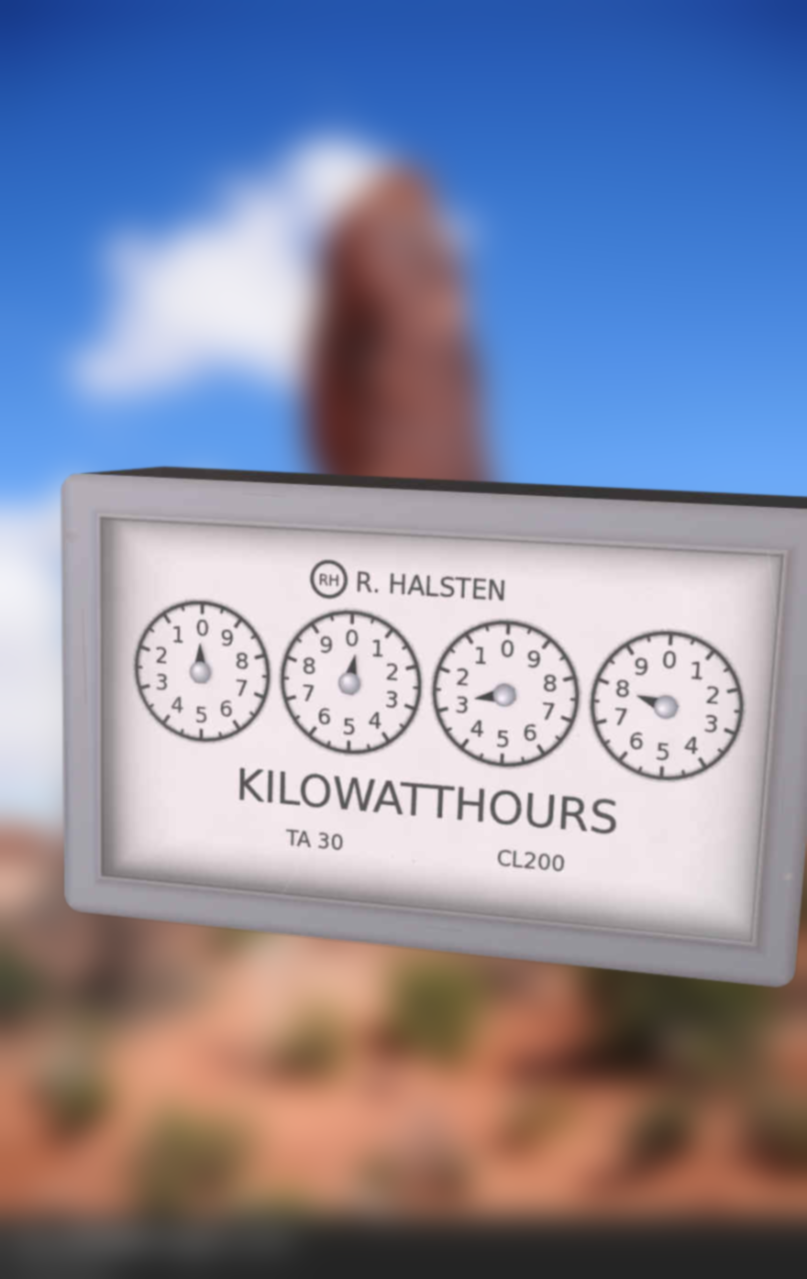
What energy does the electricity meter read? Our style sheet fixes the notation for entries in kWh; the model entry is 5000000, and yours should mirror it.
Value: 28
